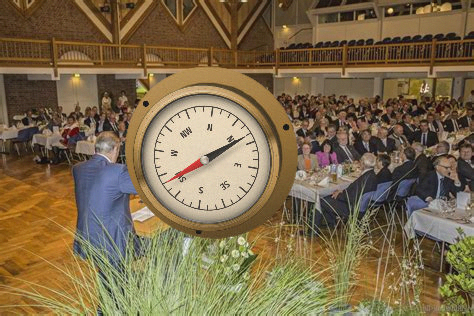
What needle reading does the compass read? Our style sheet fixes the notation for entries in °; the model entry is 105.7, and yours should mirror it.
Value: 230
